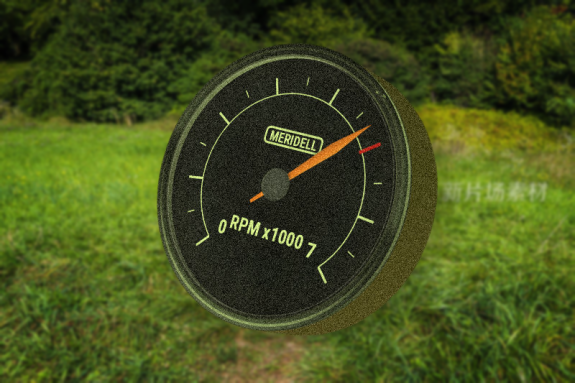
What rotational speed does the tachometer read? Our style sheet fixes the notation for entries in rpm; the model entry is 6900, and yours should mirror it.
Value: 4750
